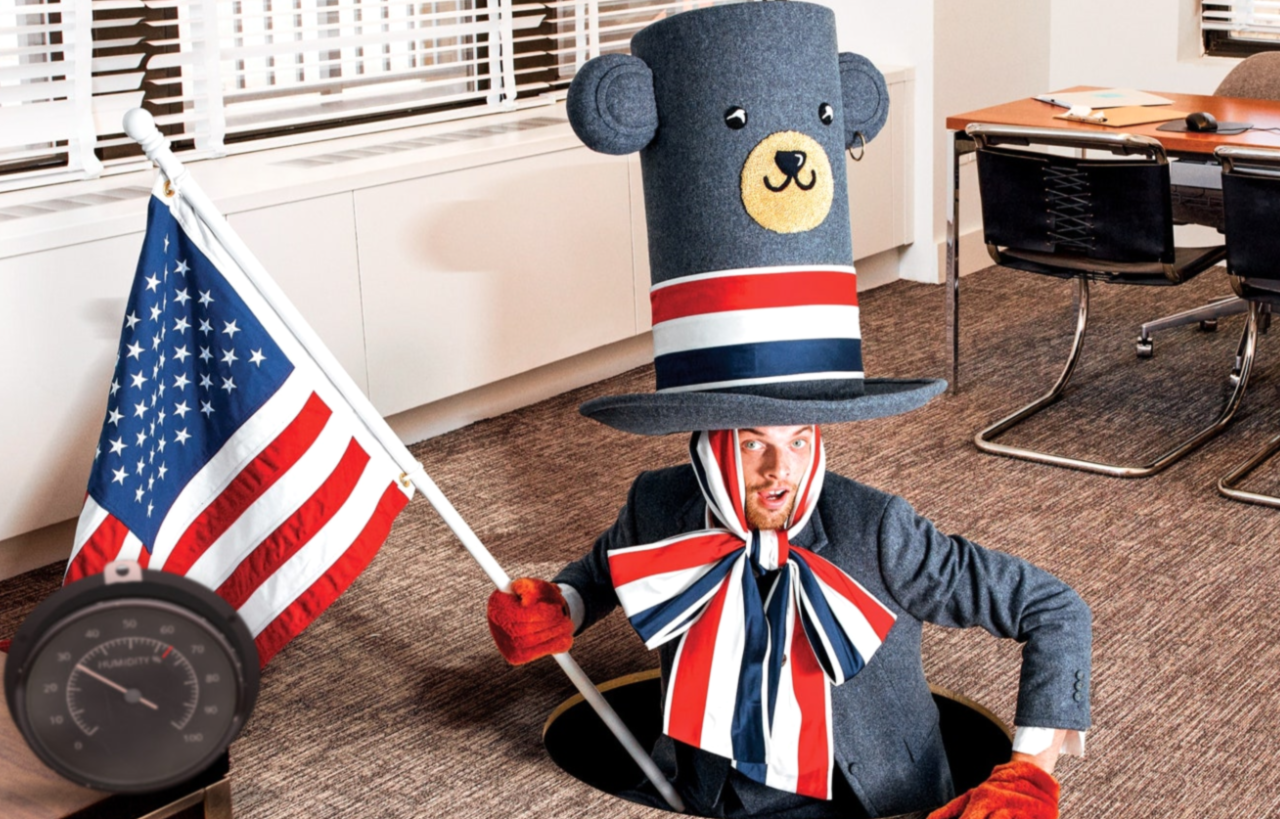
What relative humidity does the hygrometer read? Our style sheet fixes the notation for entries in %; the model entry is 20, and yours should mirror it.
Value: 30
